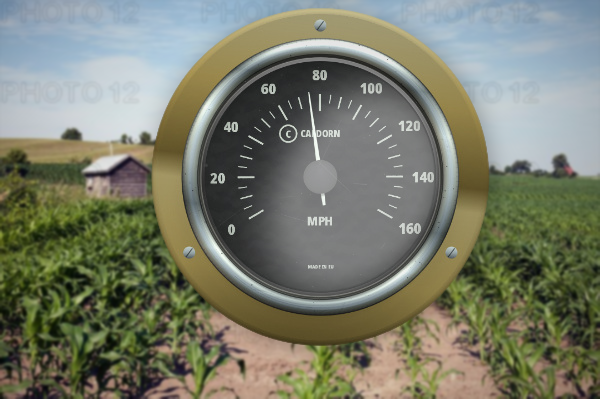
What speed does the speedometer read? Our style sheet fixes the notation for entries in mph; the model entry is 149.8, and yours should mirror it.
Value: 75
